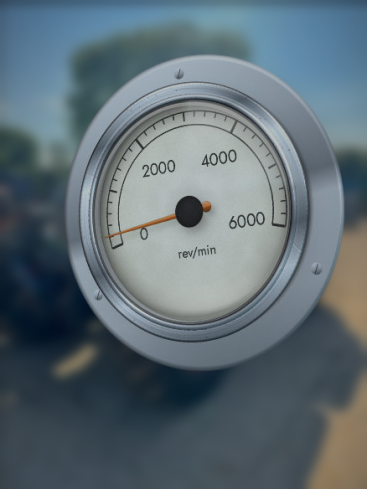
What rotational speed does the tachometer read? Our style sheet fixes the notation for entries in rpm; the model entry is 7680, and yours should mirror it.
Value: 200
